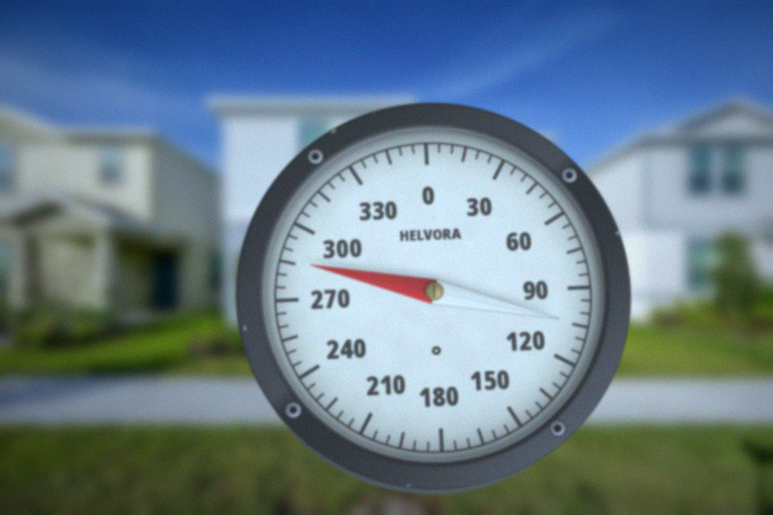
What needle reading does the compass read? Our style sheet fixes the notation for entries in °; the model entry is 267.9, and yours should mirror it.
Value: 285
